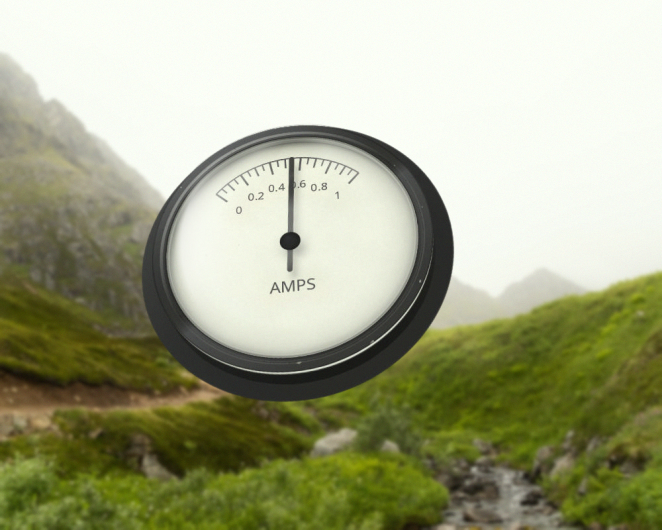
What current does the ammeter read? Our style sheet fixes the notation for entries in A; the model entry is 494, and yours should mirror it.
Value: 0.55
